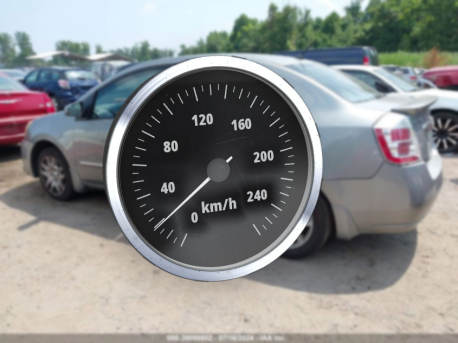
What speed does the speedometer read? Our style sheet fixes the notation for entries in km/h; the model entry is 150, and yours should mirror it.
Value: 20
